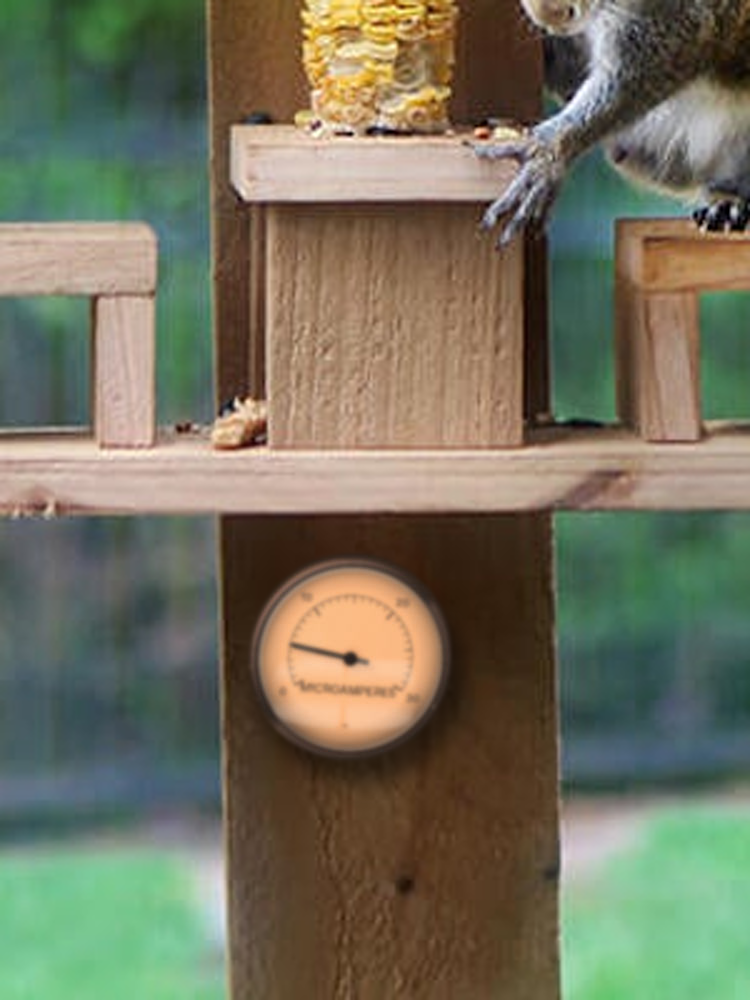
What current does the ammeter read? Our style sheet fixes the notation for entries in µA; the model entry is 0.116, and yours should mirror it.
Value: 5
